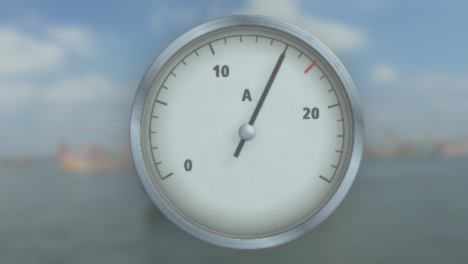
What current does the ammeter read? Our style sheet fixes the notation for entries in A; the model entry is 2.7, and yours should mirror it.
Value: 15
